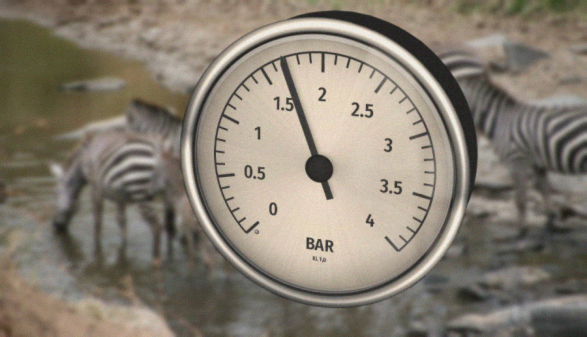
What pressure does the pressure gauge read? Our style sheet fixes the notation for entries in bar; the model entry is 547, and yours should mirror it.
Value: 1.7
